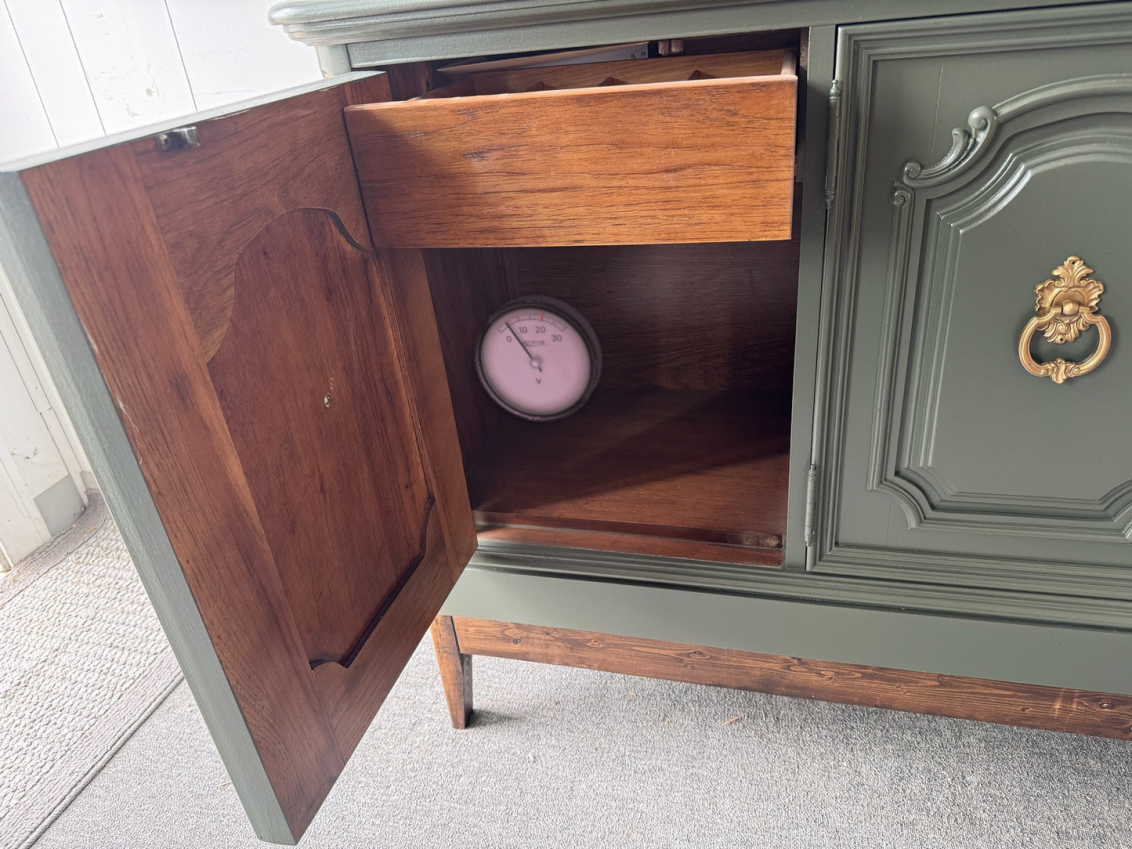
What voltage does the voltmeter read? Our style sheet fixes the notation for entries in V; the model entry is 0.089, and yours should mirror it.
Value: 5
